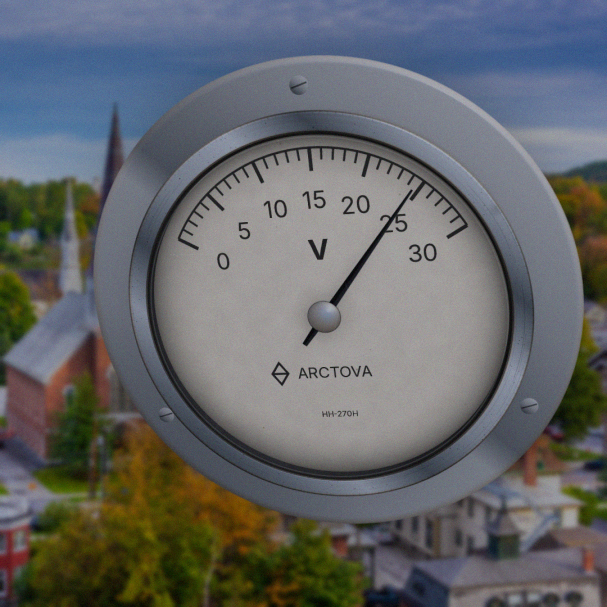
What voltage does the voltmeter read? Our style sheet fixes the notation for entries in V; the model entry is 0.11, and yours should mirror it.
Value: 24.5
